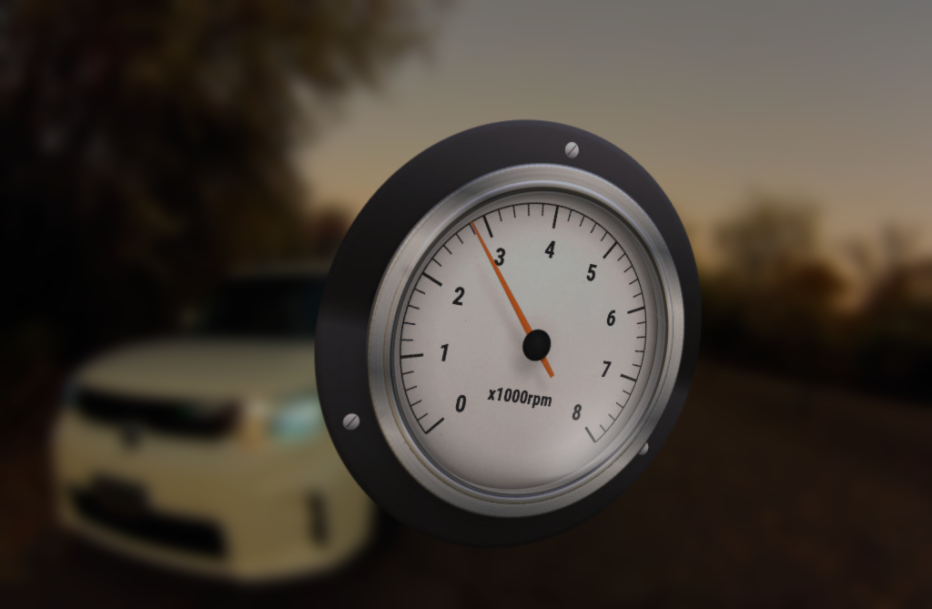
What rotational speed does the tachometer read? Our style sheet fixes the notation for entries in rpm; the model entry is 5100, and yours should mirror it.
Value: 2800
